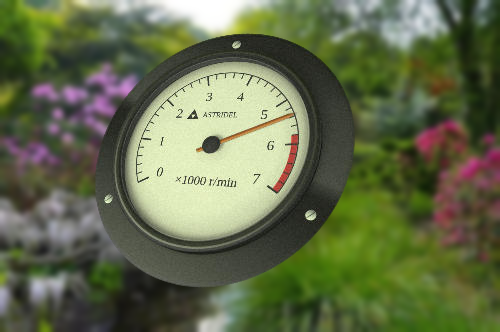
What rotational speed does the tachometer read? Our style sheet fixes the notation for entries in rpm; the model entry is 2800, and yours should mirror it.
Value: 5400
